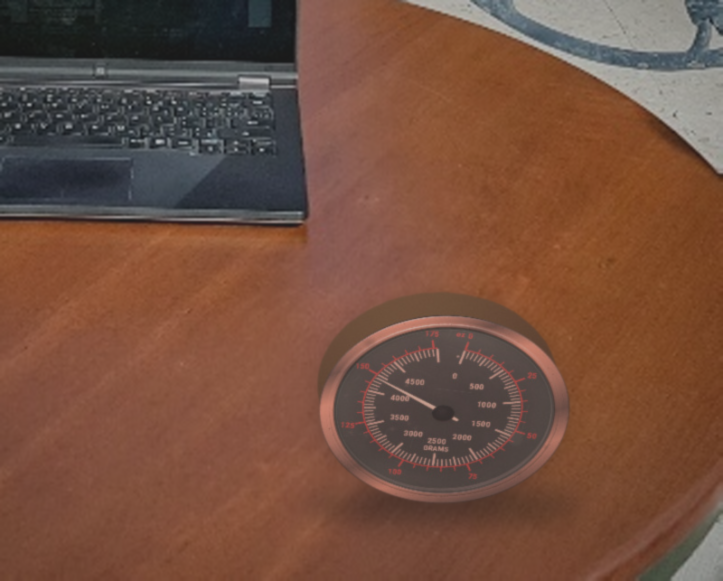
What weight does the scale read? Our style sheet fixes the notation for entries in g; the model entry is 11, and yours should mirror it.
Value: 4250
